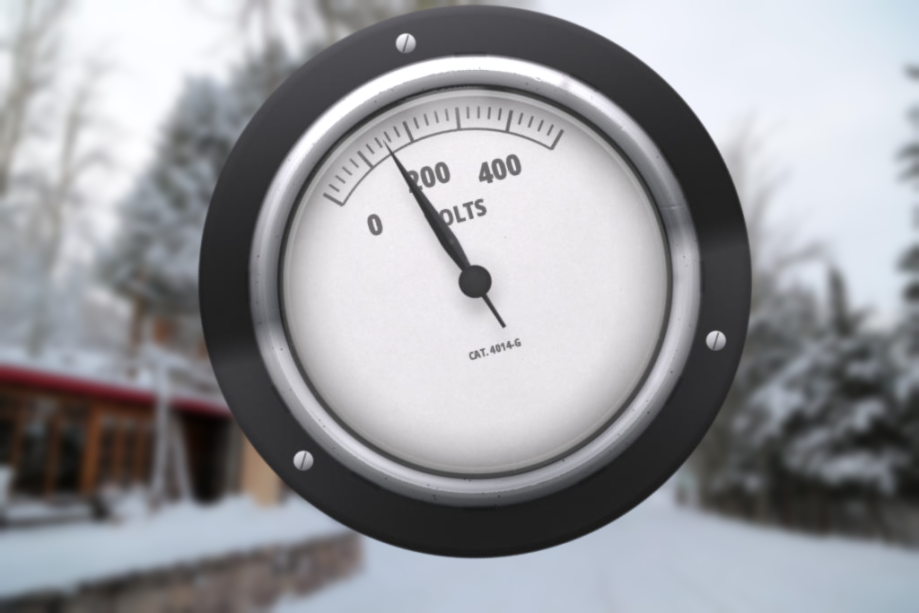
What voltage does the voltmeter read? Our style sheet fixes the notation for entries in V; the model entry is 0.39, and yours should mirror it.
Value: 150
